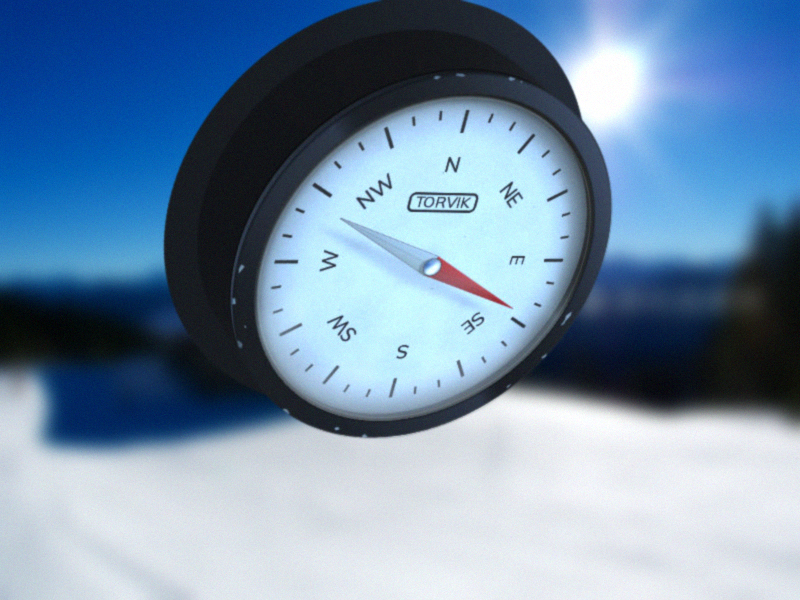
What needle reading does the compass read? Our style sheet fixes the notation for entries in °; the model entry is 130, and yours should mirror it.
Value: 115
